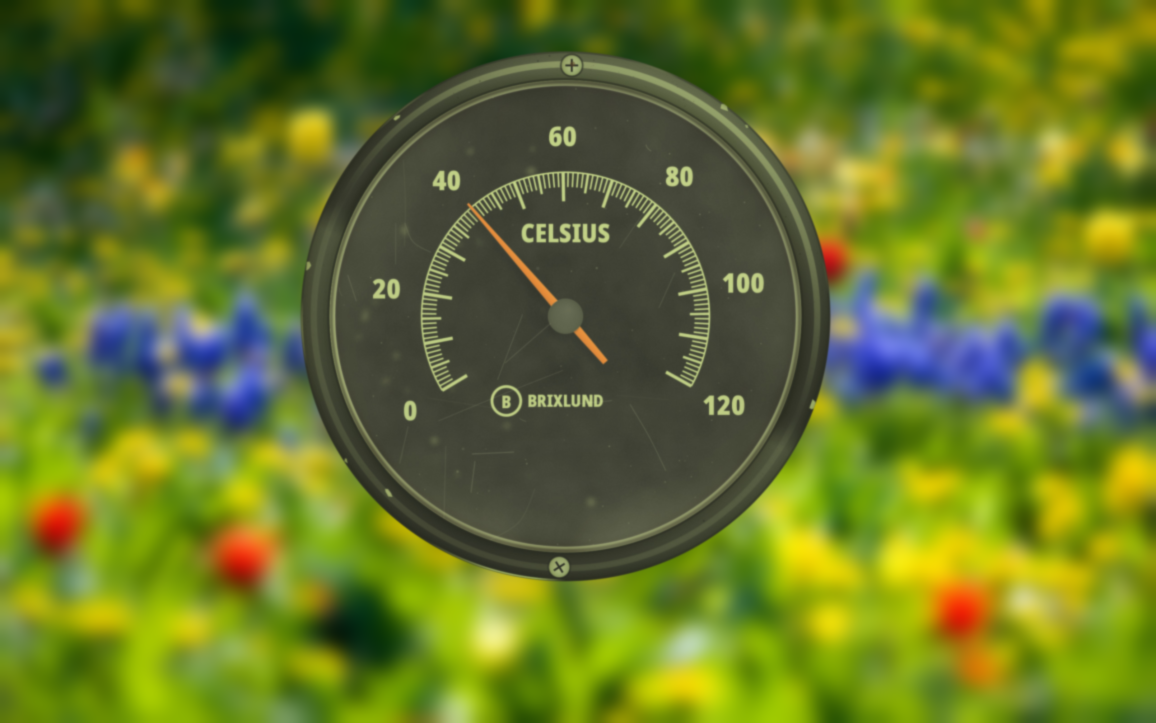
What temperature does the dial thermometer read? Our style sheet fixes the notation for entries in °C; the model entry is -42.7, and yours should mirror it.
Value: 40
